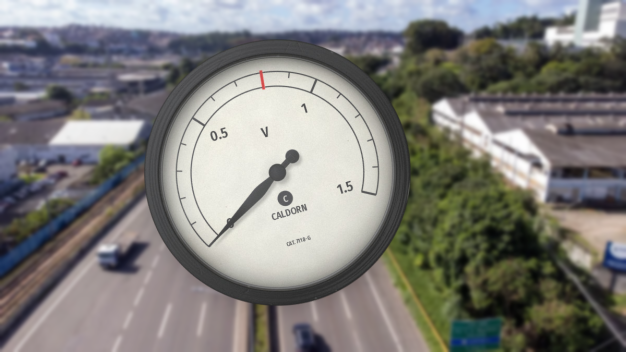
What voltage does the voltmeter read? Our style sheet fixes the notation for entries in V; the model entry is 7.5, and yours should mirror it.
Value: 0
